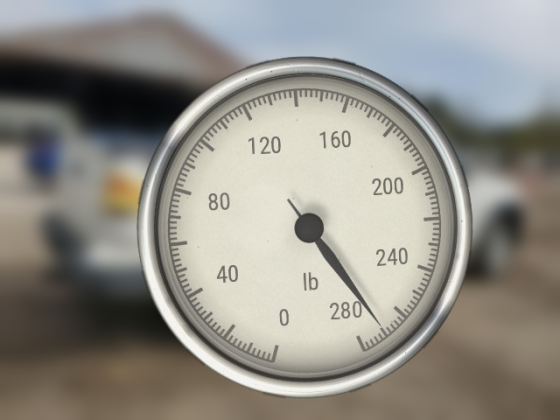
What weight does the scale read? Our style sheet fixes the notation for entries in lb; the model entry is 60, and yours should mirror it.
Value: 270
